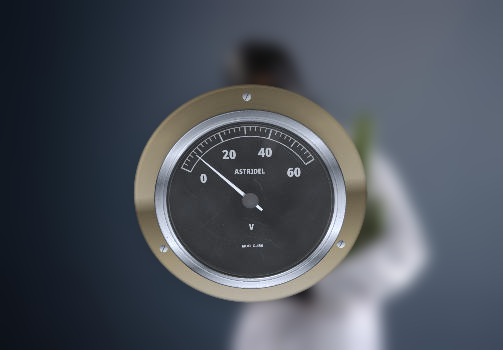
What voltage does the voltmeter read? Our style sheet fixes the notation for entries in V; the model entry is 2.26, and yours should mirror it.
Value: 8
